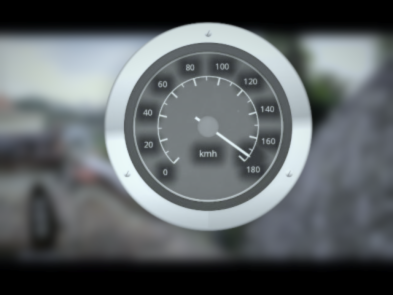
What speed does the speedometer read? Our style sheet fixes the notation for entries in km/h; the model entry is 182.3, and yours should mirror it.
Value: 175
